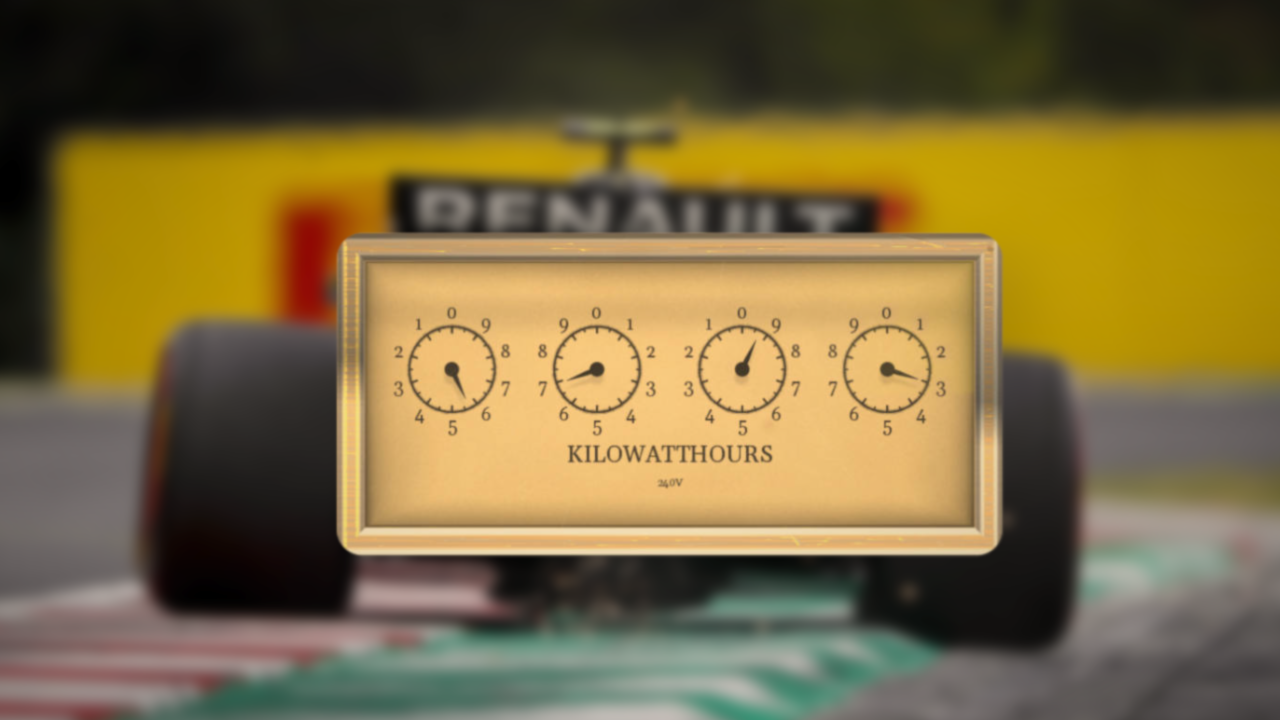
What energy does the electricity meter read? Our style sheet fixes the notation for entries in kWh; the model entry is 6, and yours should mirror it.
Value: 5693
